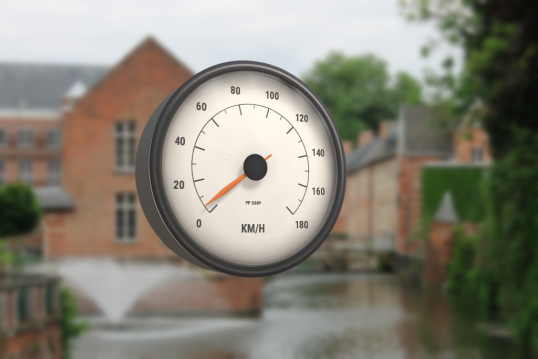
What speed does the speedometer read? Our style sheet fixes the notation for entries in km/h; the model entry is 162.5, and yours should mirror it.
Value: 5
